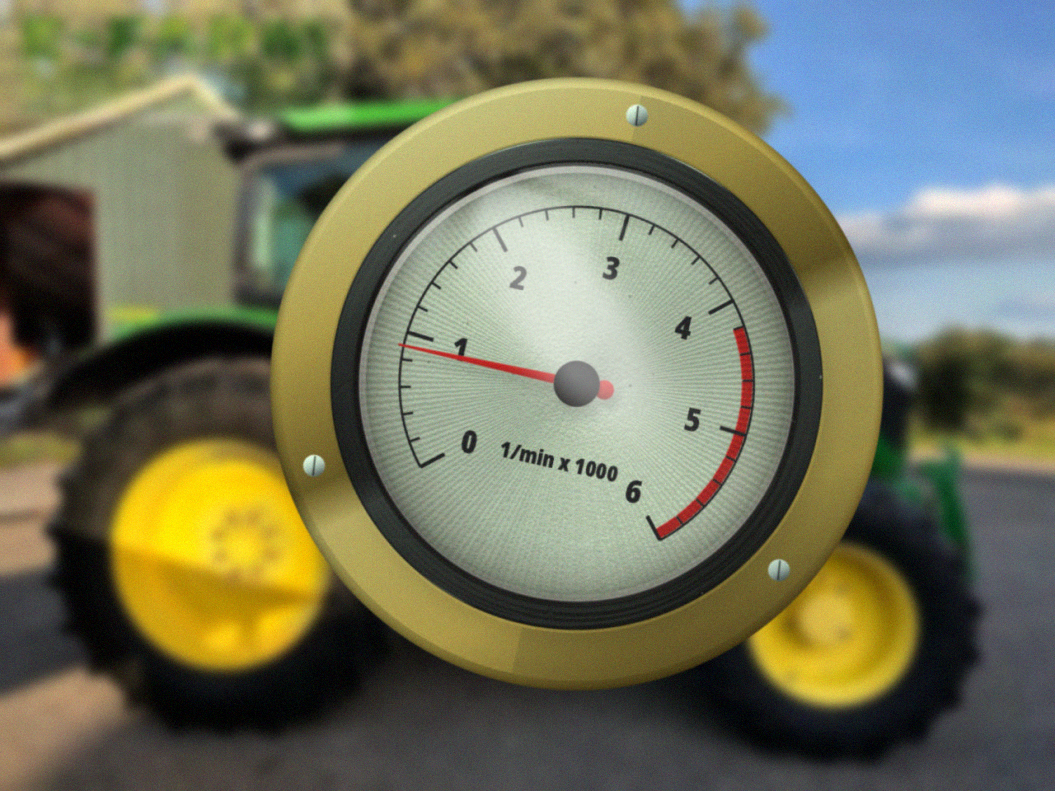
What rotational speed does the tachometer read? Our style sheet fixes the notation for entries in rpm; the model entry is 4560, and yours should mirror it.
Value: 900
